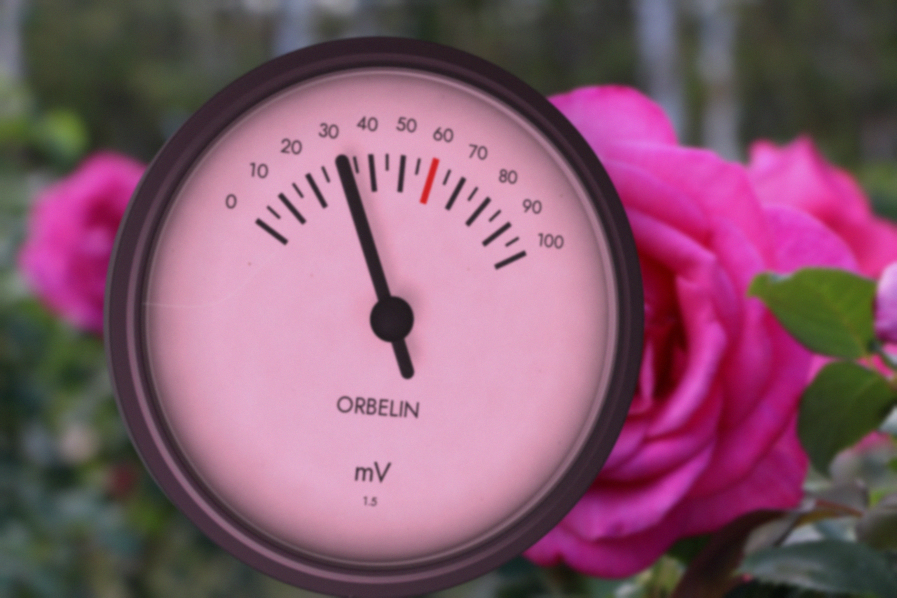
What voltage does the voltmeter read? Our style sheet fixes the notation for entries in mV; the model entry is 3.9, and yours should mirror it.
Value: 30
